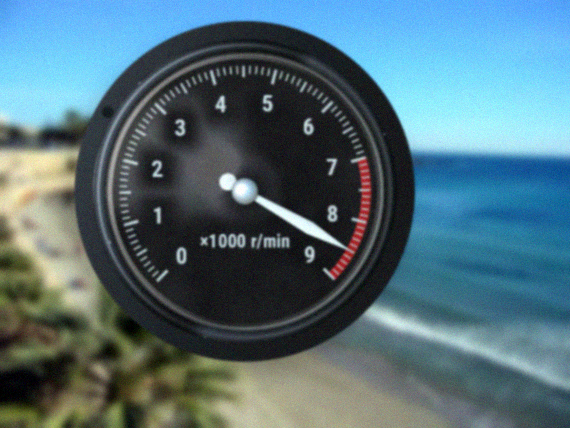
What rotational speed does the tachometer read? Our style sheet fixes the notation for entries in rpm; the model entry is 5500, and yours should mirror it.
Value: 8500
